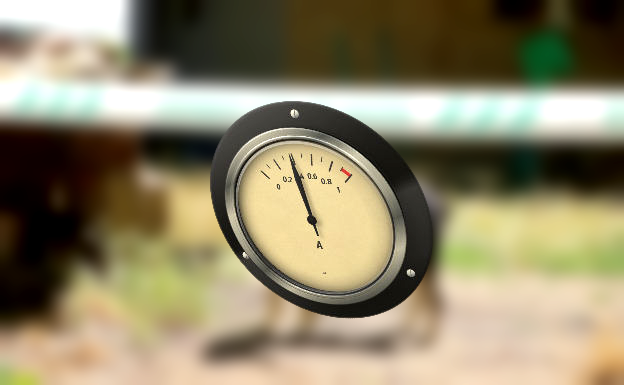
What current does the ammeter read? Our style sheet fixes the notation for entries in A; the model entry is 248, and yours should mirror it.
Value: 0.4
